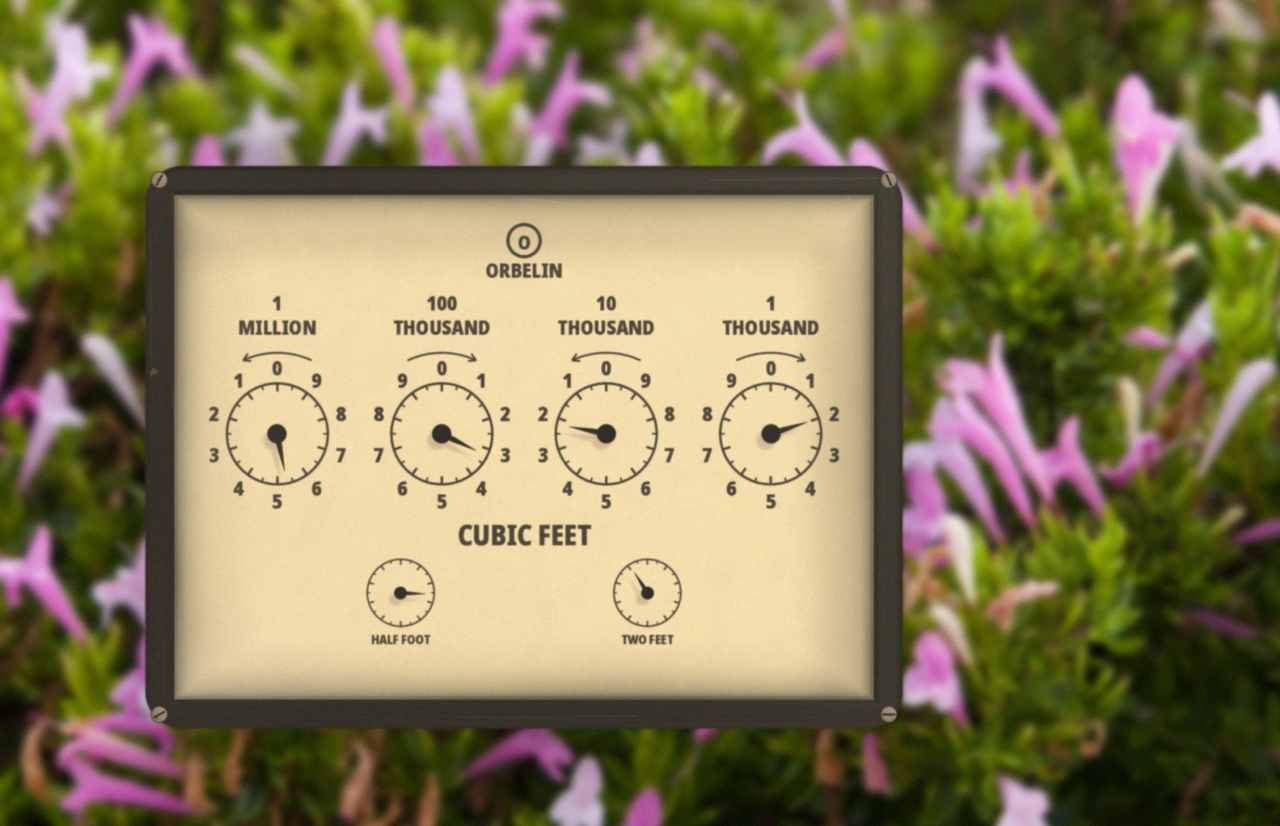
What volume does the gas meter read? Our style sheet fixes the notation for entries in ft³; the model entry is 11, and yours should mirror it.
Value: 532200
